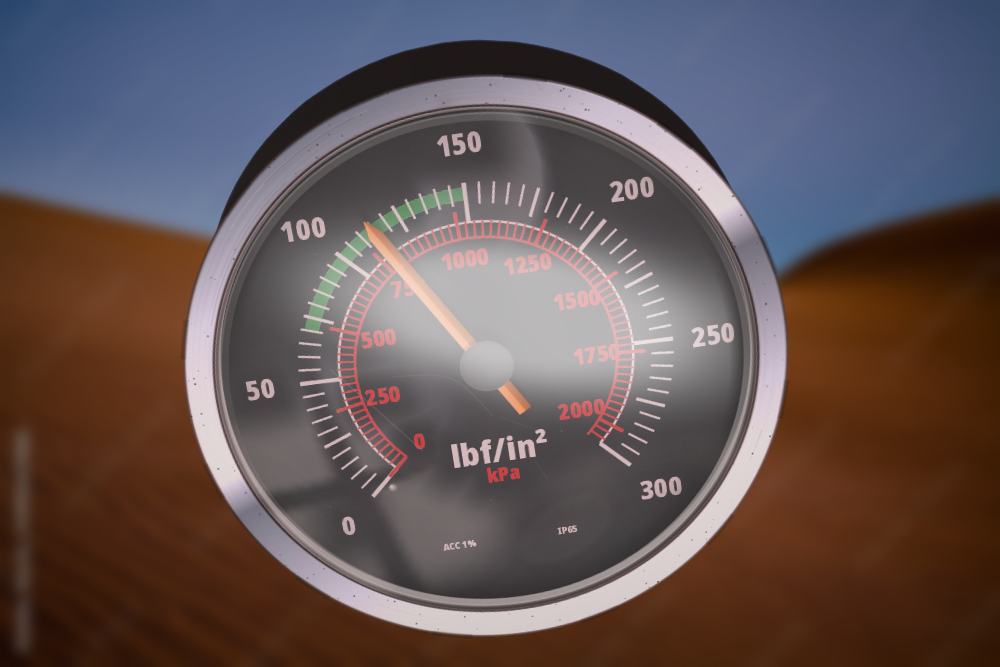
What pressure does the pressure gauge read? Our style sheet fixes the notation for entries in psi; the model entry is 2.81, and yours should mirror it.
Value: 115
